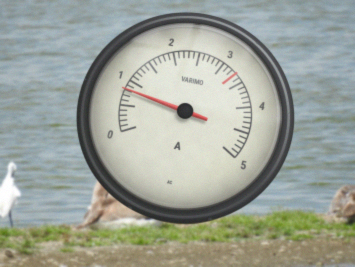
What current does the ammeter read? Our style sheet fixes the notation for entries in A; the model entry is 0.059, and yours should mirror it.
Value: 0.8
